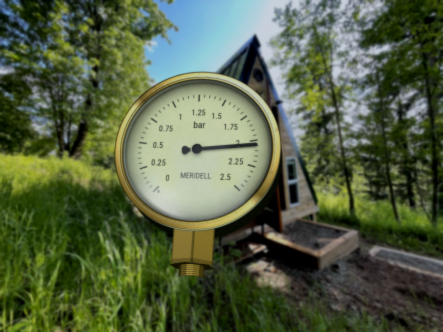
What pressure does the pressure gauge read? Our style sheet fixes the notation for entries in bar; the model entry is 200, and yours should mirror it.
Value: 2.05
